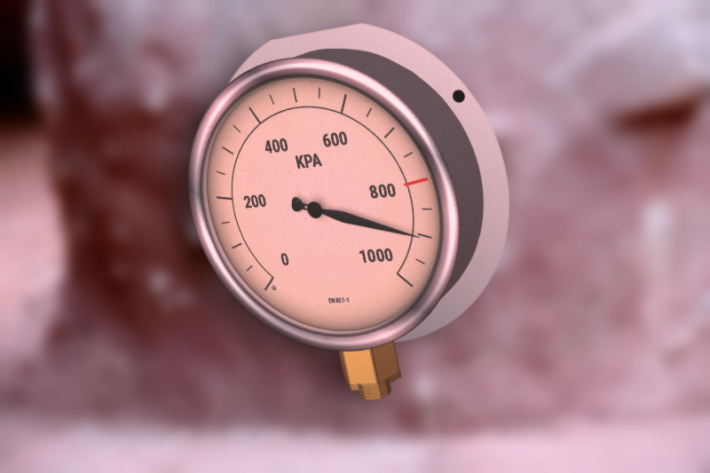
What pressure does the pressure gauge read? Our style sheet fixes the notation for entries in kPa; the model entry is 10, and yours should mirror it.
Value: 900
